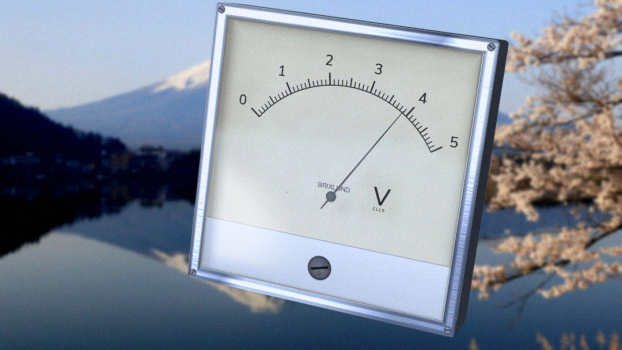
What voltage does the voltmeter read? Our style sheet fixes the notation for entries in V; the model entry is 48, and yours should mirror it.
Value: 3.9
